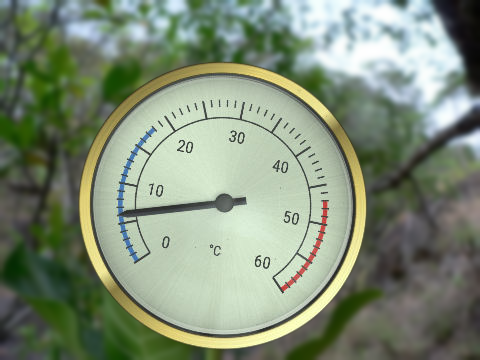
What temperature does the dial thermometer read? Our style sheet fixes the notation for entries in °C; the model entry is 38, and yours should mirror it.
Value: 6
